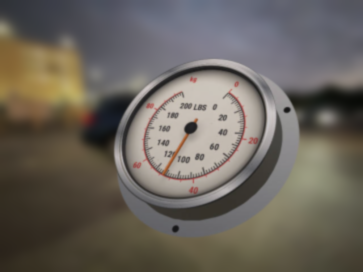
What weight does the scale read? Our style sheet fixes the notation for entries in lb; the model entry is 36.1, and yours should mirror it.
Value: 110
